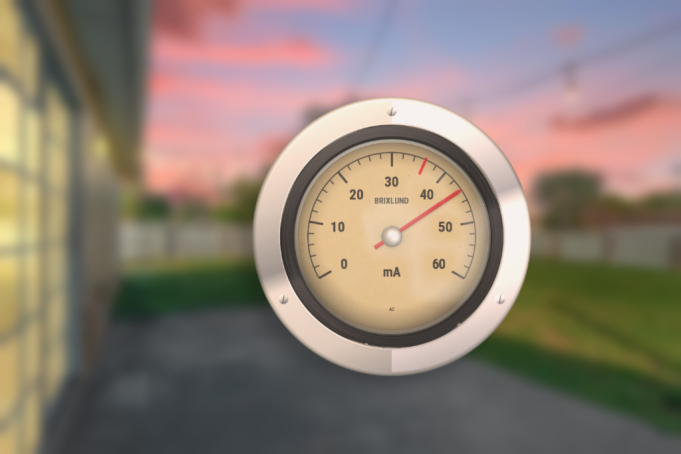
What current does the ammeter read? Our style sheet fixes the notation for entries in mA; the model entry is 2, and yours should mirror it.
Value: 44
